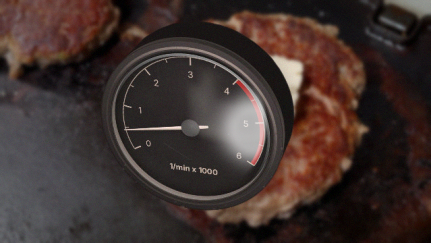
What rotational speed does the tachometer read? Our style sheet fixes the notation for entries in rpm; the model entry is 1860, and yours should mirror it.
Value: 500
